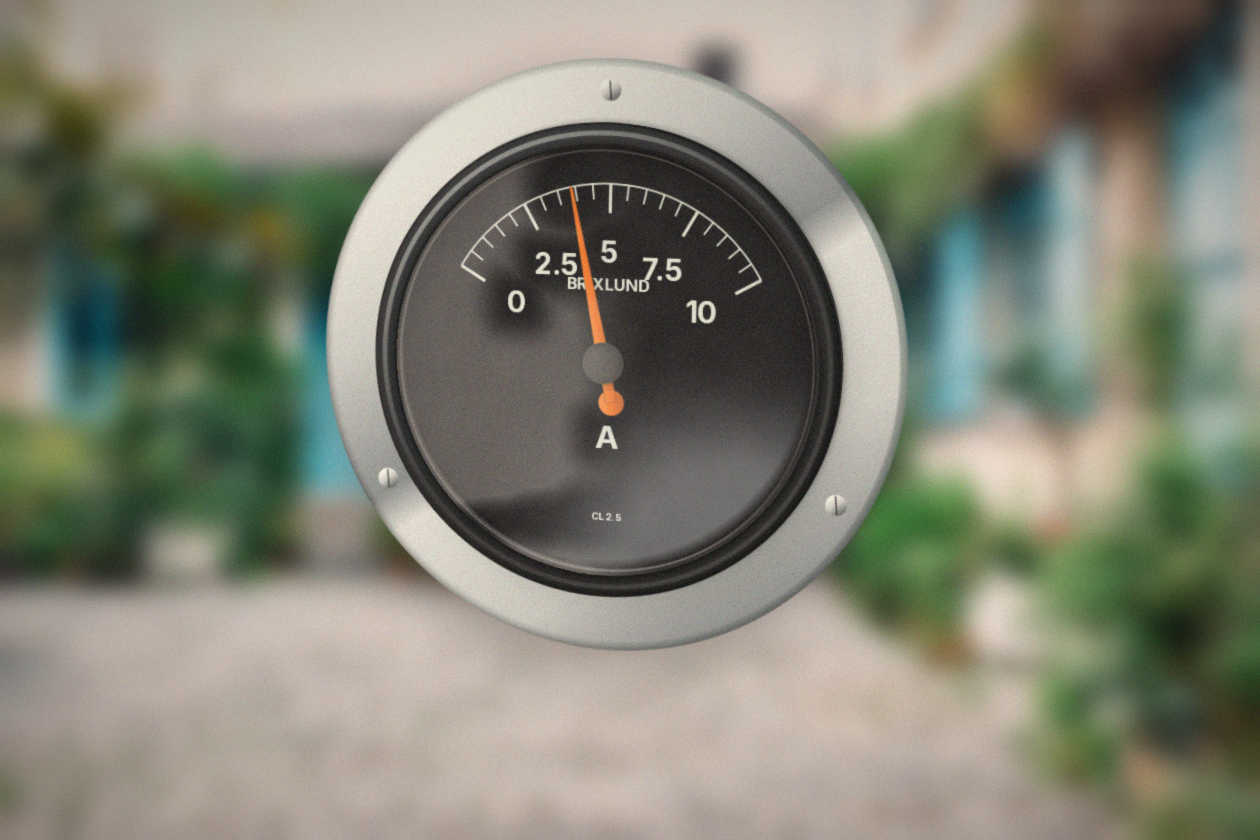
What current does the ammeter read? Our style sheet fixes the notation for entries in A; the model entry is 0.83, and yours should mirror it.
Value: 4
